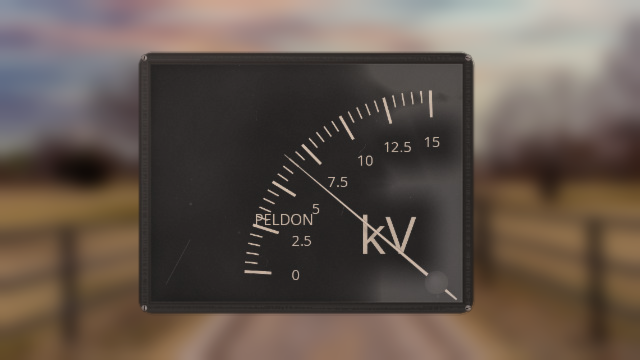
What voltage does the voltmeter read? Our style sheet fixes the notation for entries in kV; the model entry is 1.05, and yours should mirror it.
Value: 6.5
